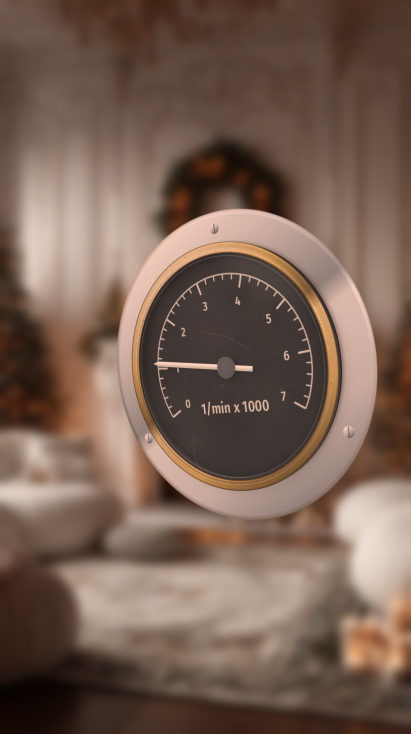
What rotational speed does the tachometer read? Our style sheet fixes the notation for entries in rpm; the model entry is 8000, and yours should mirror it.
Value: 1100
